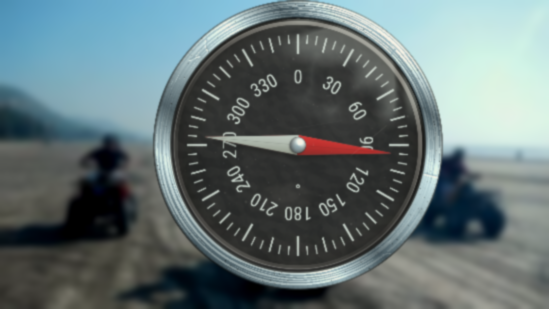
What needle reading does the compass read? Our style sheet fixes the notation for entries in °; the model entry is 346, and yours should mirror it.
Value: 95
